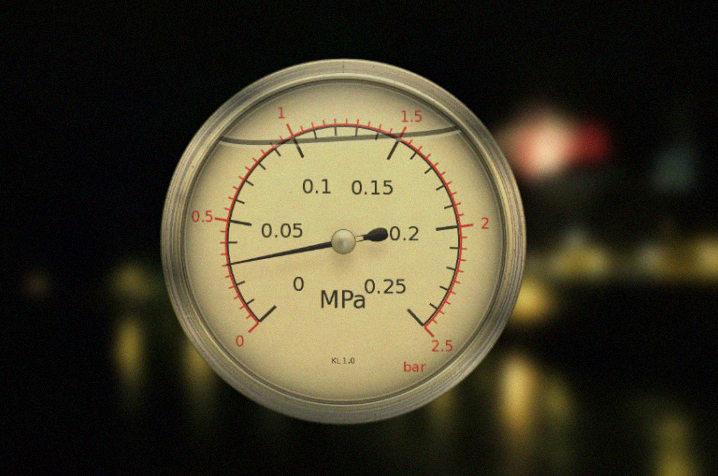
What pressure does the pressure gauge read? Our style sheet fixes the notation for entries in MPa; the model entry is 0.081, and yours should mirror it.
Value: 0.03
